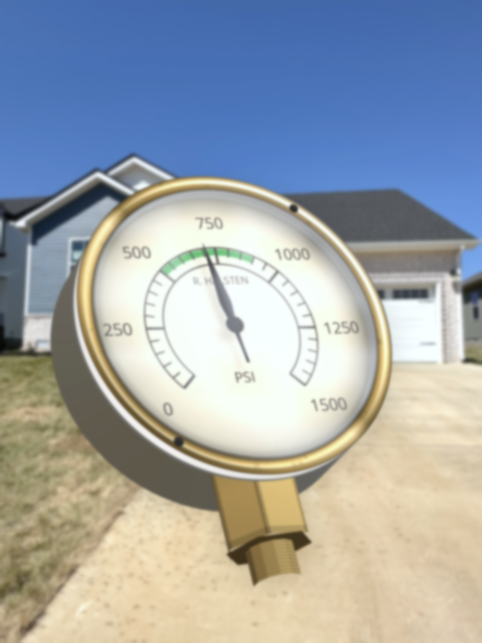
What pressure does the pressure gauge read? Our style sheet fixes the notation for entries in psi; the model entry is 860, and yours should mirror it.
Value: 700
